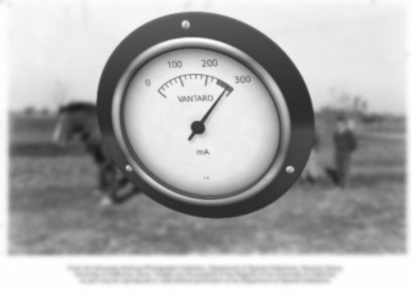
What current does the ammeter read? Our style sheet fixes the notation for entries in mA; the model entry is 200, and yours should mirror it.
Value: 280
